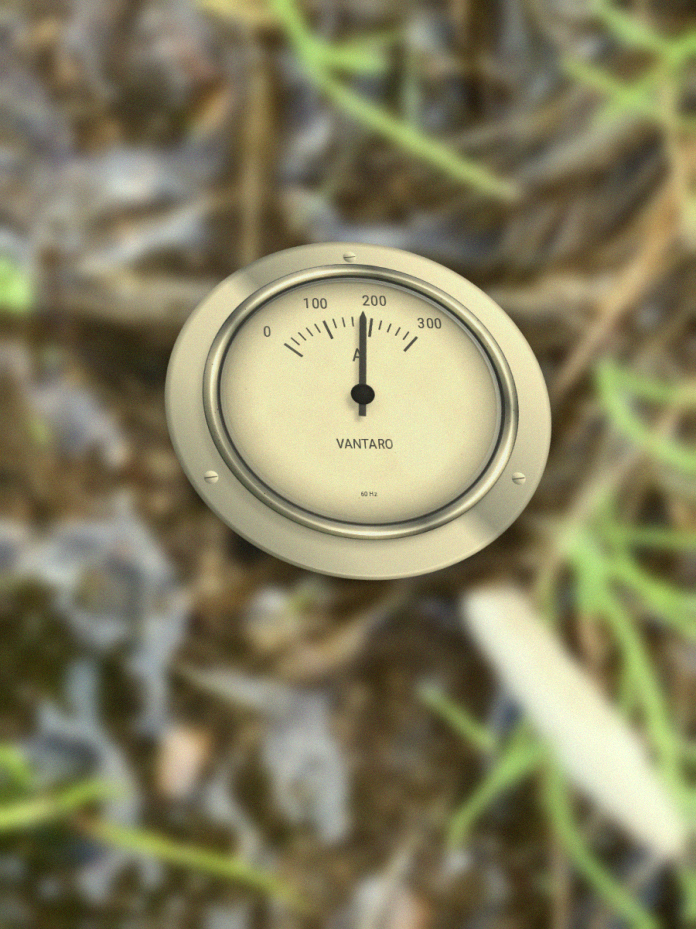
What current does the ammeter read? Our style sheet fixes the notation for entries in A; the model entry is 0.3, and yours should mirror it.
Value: 180
